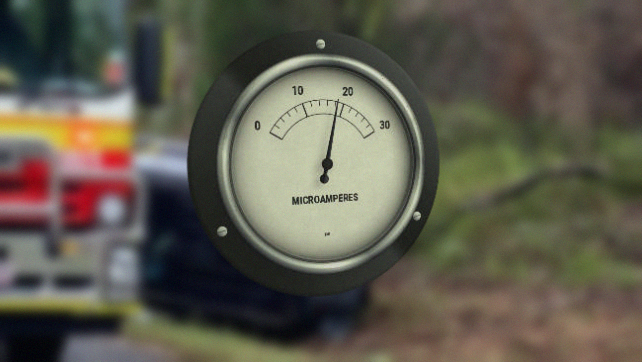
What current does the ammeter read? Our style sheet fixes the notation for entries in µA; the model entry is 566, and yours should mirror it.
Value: 18
